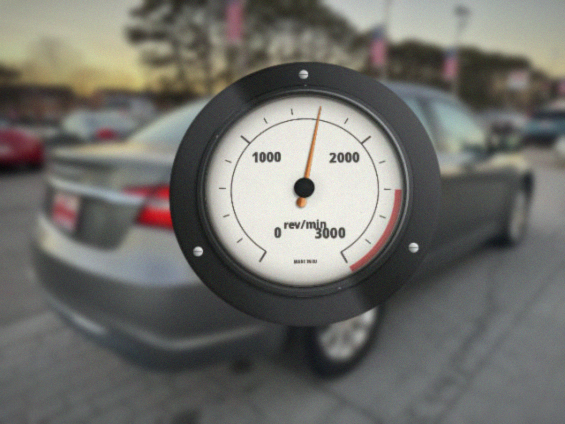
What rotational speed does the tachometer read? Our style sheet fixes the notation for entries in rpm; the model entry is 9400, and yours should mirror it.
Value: 1600
